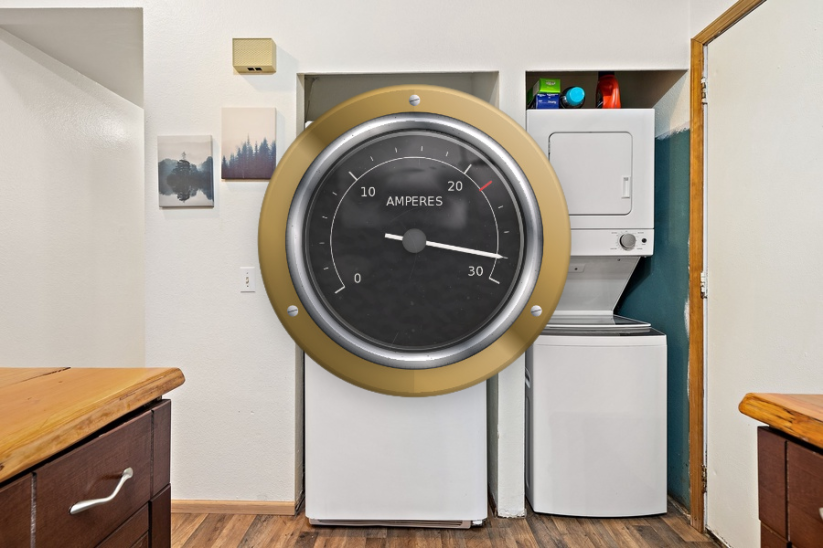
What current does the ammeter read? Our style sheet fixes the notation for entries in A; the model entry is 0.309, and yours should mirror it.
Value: 28
